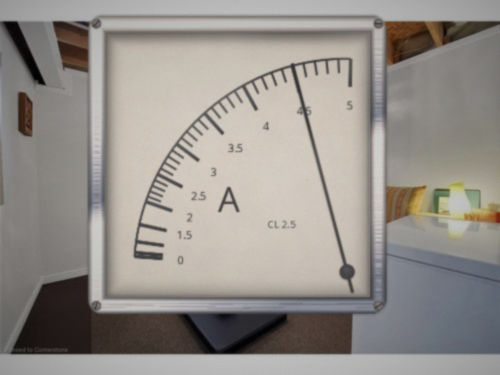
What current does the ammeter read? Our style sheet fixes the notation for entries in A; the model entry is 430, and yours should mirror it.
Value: 4.5
